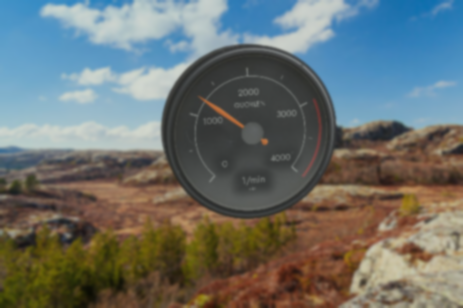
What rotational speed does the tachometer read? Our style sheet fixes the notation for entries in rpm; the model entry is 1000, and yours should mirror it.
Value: 1250
